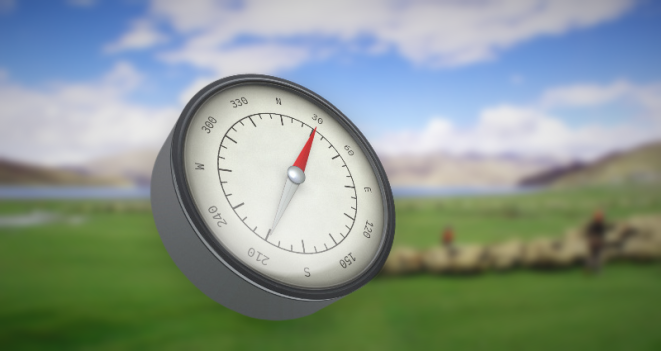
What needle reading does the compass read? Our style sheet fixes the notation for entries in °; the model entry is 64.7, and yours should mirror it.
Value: 30
